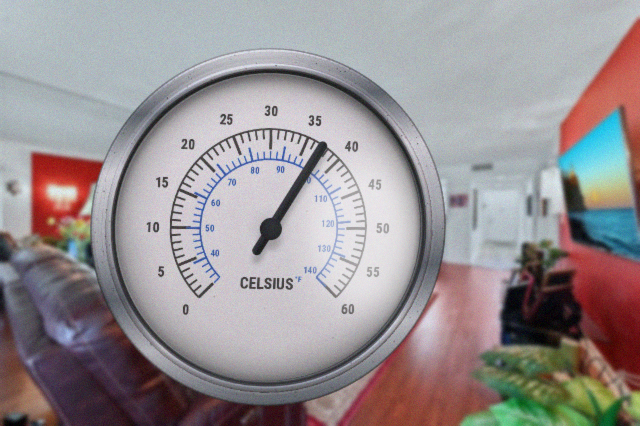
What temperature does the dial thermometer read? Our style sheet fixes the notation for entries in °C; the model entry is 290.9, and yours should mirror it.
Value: 37
